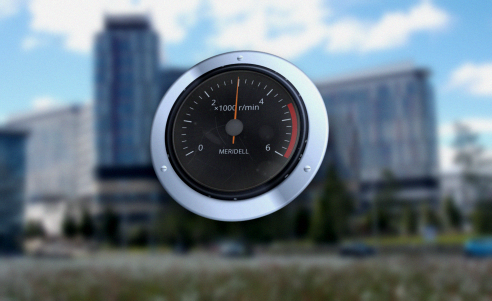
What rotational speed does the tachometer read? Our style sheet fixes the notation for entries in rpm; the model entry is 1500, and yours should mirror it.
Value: 3000
